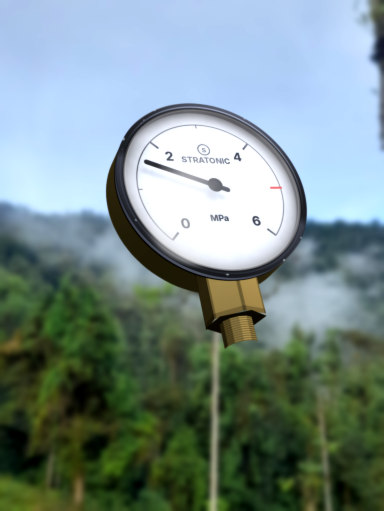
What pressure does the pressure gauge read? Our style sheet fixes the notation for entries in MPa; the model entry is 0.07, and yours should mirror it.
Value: 1.5
